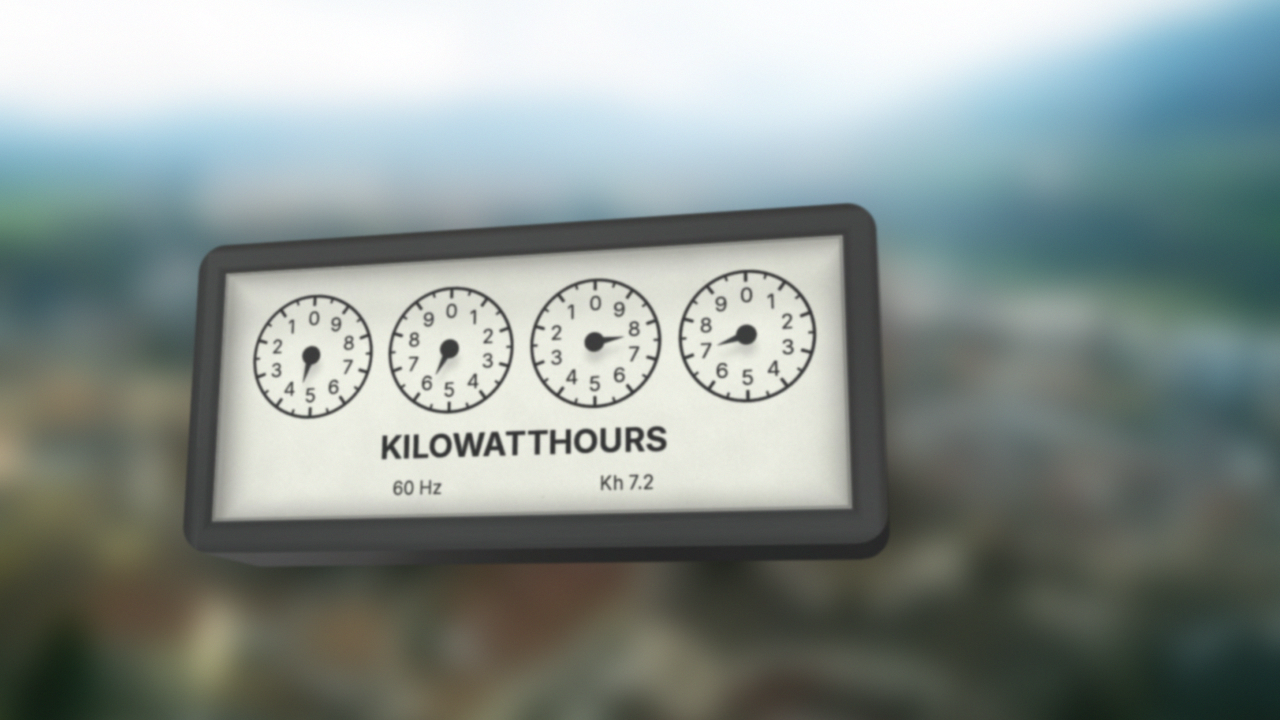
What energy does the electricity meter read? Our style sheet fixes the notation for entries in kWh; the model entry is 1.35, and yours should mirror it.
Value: 4577
